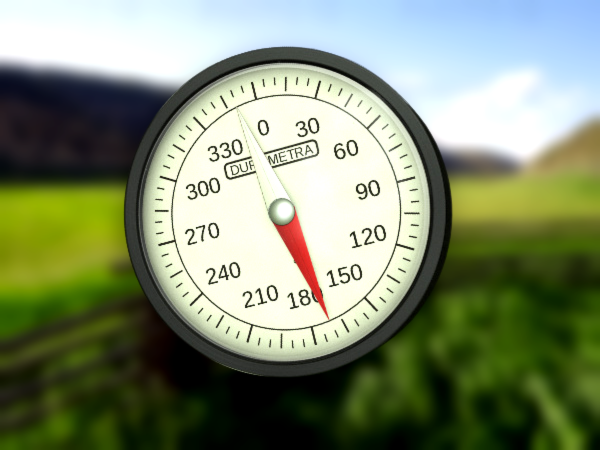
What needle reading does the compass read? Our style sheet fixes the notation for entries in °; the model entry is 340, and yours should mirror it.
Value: 170
